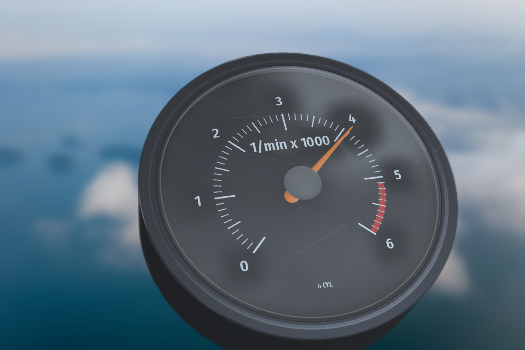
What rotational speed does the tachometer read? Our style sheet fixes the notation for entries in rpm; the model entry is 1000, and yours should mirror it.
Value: 4100
